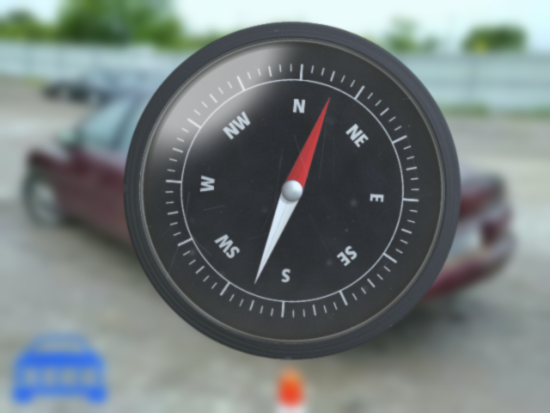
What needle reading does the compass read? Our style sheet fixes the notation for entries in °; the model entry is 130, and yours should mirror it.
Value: 17.5
